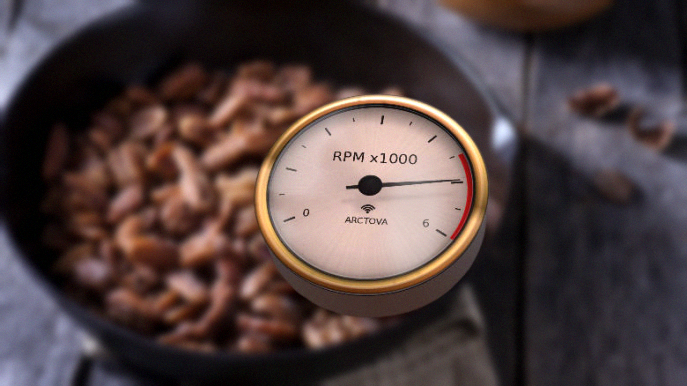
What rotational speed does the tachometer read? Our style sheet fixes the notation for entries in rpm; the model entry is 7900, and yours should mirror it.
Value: 5000
